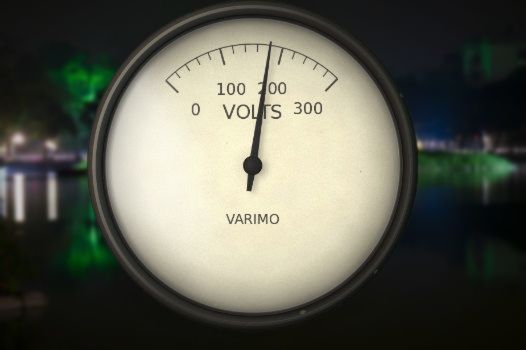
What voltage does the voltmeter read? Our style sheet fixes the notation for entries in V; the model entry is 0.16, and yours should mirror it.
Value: 180
